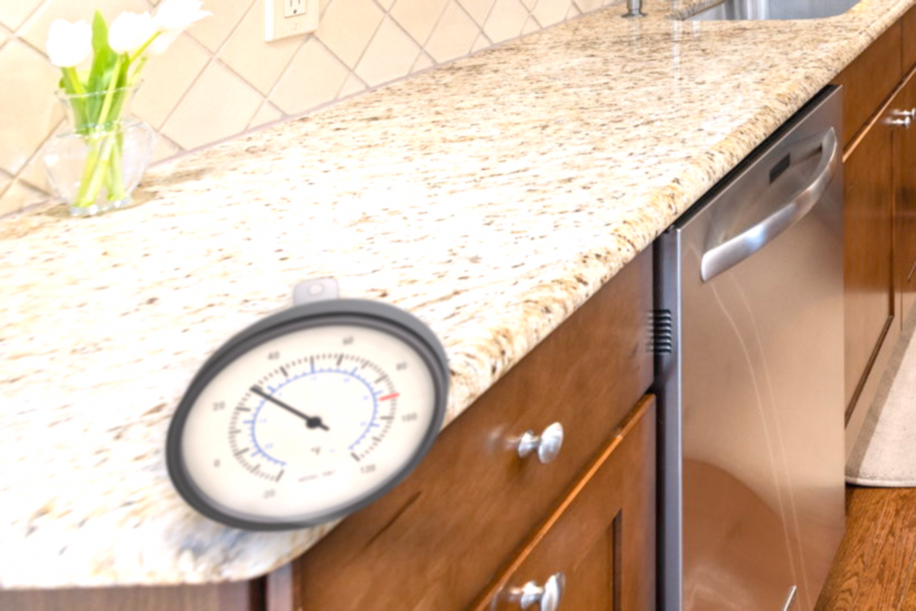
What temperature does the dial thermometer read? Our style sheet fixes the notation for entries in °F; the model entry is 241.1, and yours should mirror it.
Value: 30
